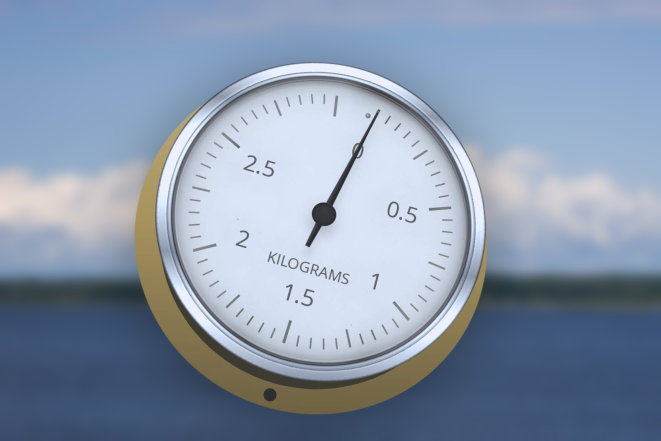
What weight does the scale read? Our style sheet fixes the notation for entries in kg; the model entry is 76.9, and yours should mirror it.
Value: 0
